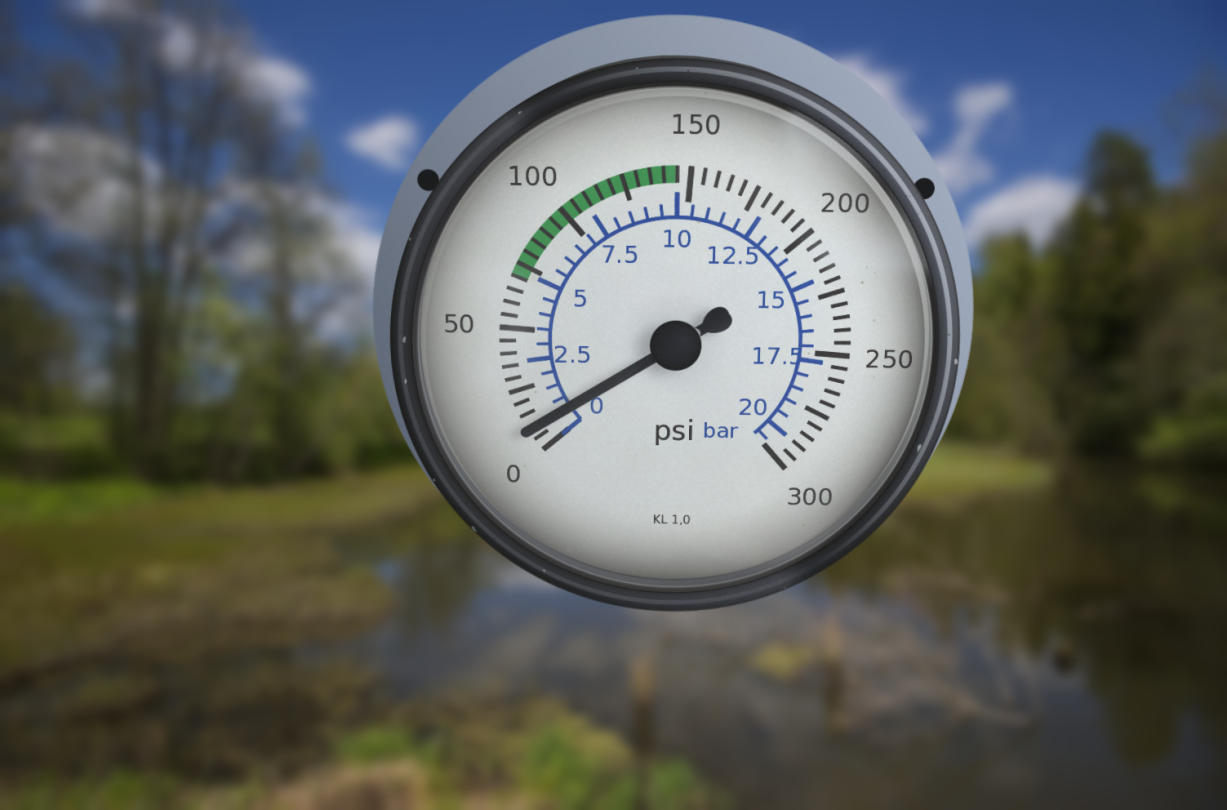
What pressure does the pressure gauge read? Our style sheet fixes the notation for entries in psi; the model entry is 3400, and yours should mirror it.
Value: 10
